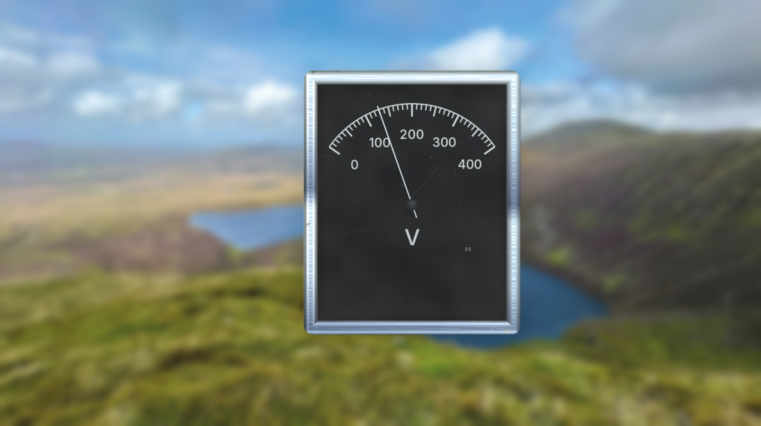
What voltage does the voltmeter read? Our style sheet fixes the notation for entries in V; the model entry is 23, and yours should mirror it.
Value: 130
